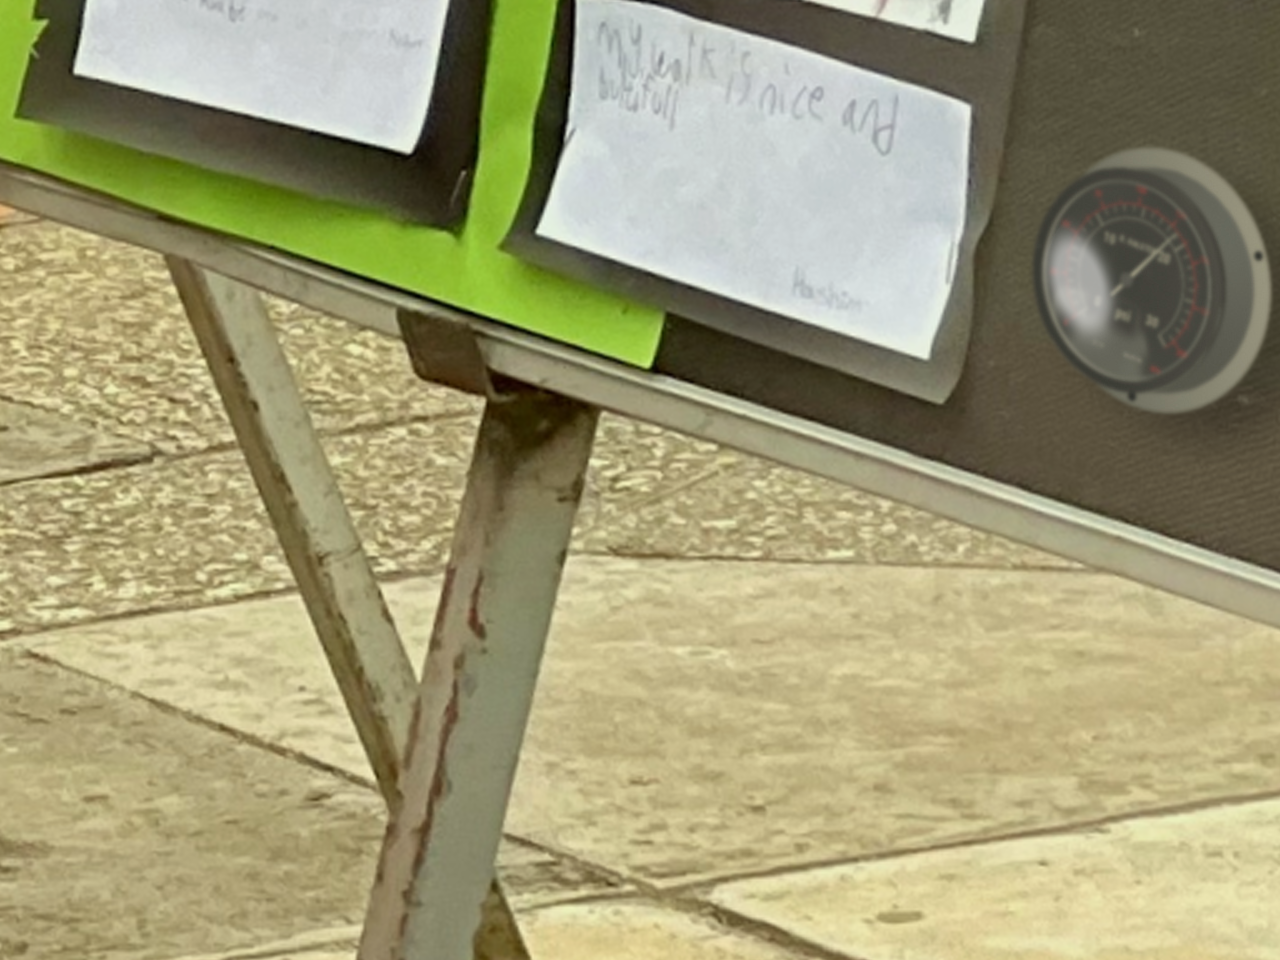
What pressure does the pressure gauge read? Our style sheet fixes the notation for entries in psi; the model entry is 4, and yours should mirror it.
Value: 19
